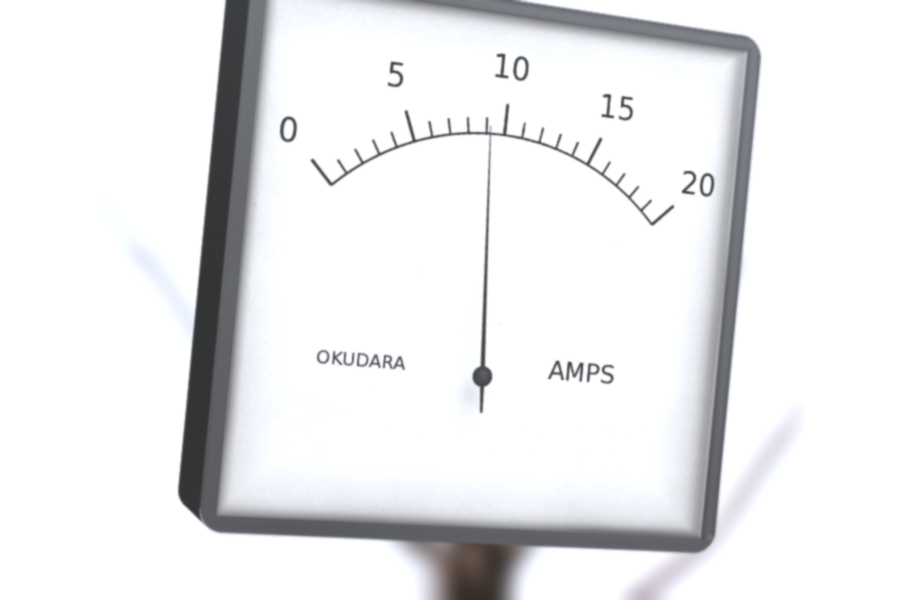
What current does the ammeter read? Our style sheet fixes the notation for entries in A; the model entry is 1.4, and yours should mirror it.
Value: 9
